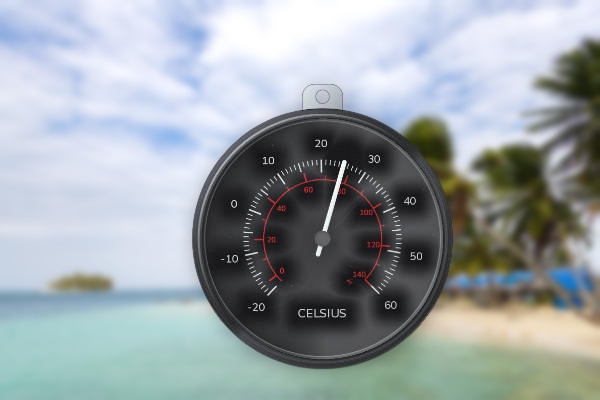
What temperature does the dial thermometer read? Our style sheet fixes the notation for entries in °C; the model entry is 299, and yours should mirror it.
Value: 25
